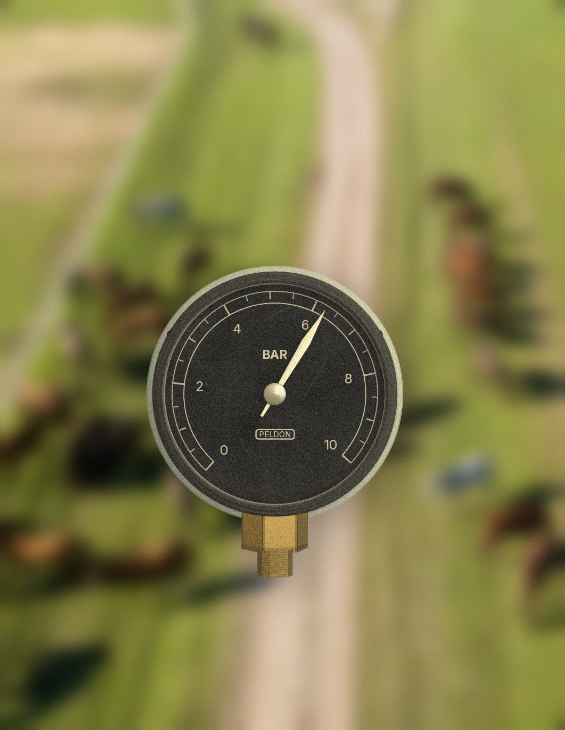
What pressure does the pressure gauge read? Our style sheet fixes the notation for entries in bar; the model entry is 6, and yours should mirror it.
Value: 6.25
